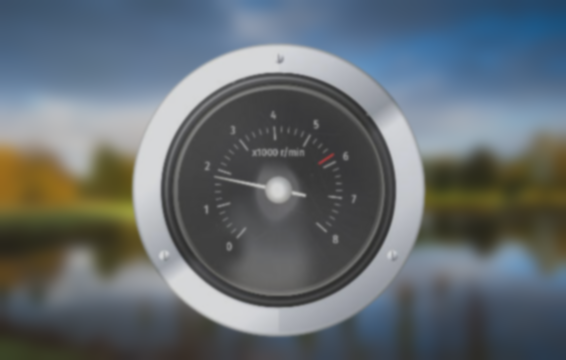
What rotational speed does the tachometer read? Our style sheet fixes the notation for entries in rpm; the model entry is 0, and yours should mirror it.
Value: 1800
